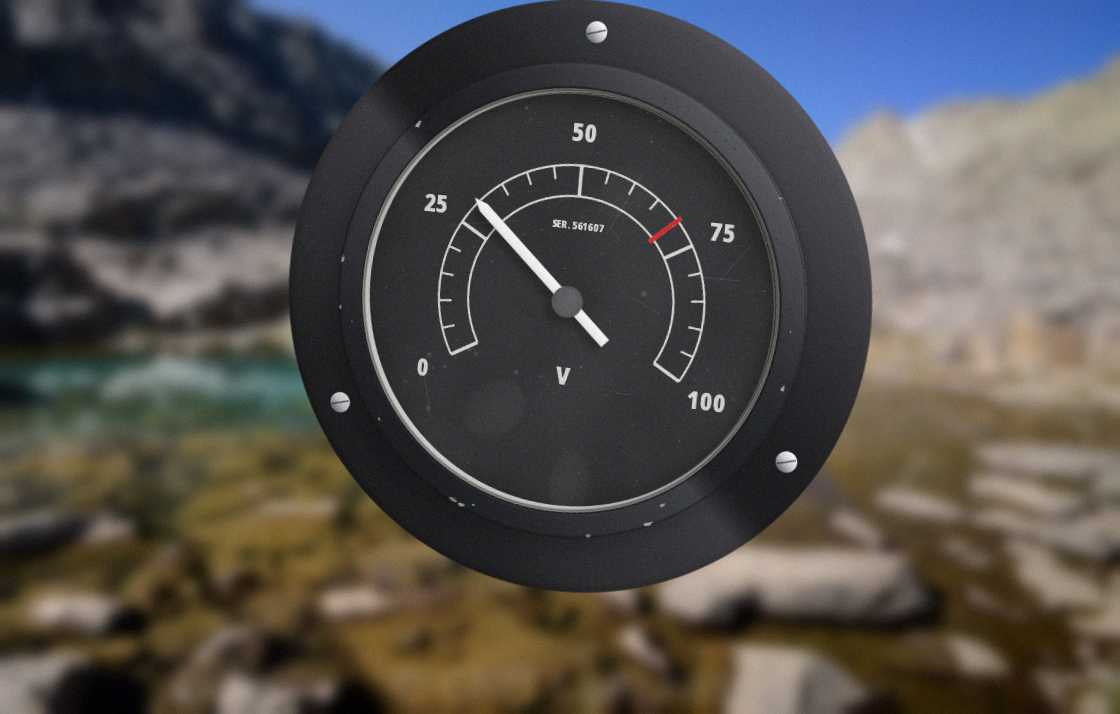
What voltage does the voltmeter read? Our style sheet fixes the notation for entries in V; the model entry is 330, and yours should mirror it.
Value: 30
